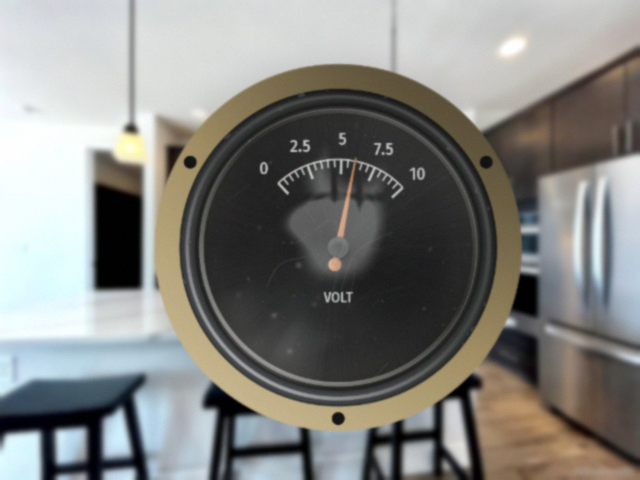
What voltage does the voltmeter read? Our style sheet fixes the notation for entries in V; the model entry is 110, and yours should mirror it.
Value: 6
